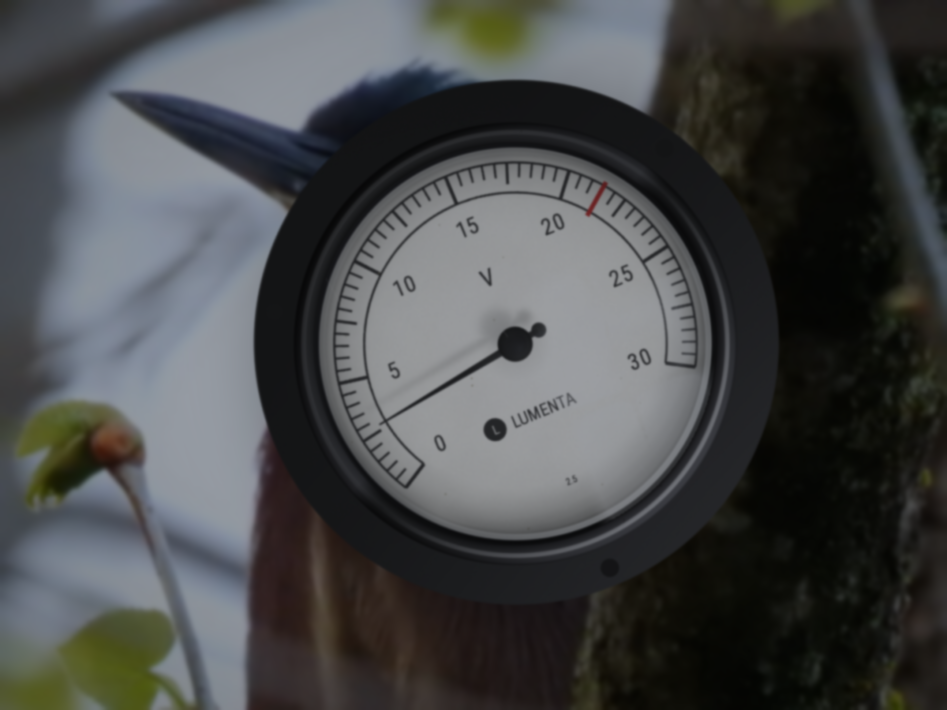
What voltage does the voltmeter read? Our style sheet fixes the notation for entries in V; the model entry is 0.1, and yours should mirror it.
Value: 2.75
